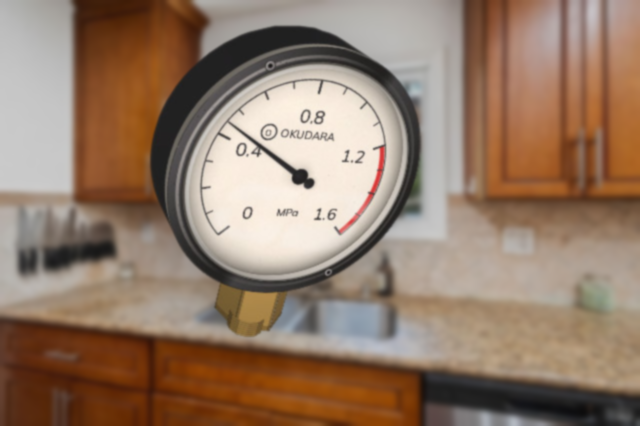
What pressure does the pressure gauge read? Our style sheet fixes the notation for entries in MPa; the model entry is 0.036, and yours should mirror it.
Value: 0.45
